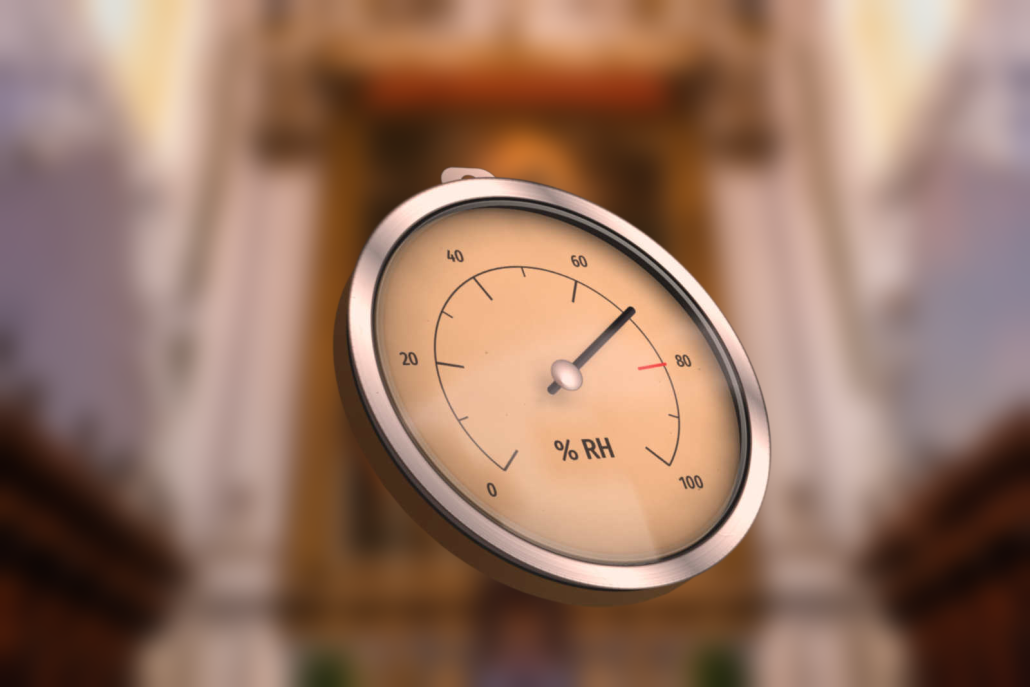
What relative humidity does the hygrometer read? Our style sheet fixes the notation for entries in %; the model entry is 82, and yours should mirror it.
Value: 70
